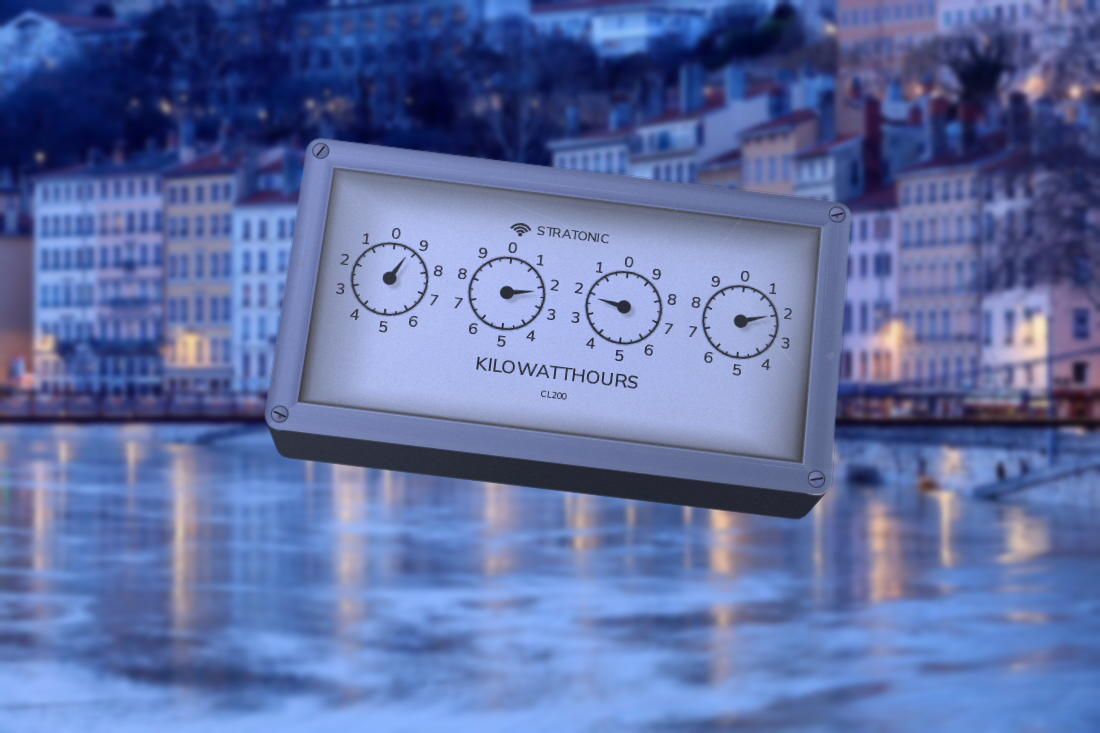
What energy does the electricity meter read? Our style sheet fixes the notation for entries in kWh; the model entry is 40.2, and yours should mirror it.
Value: 9222
